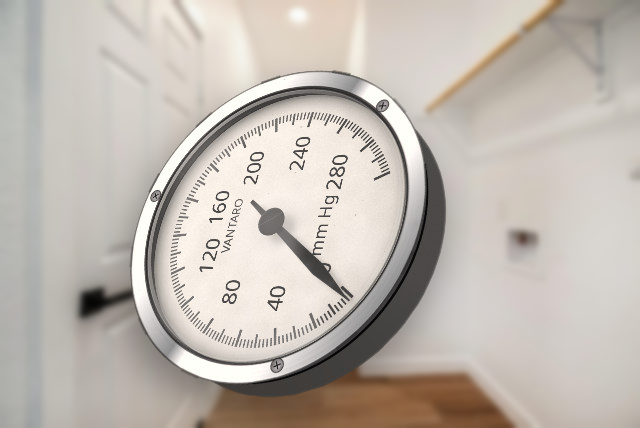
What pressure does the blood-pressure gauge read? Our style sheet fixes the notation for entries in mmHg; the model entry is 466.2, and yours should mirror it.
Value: 2
